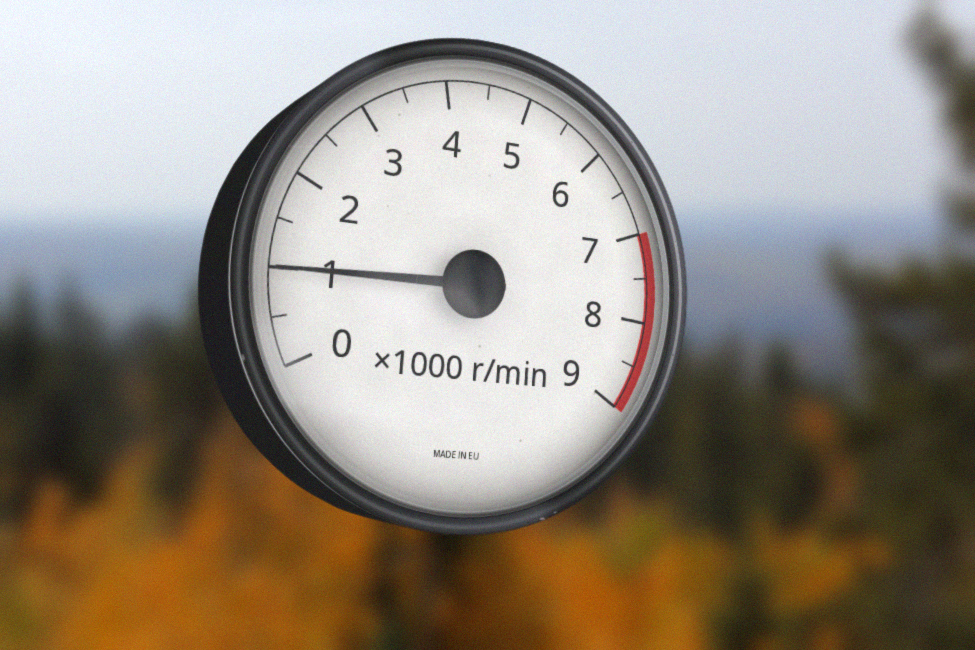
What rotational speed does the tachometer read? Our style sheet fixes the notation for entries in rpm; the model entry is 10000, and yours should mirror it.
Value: 1000
